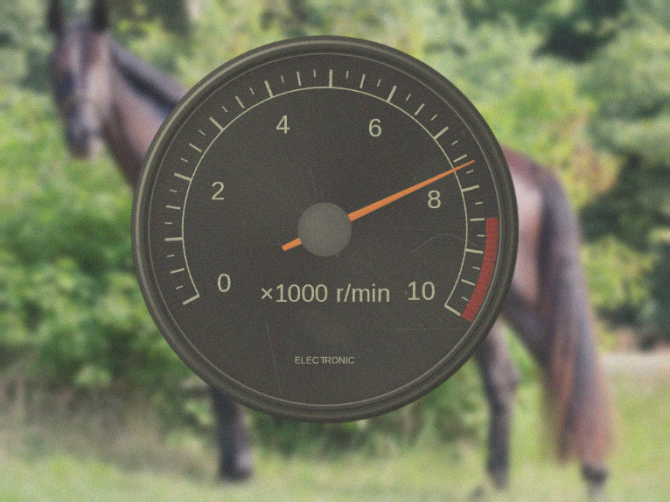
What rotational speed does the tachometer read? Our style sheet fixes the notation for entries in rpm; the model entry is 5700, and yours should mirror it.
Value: 7625
